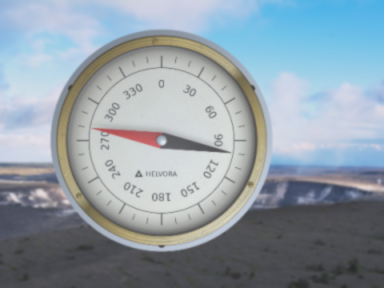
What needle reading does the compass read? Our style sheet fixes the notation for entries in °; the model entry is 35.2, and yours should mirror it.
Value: 280
